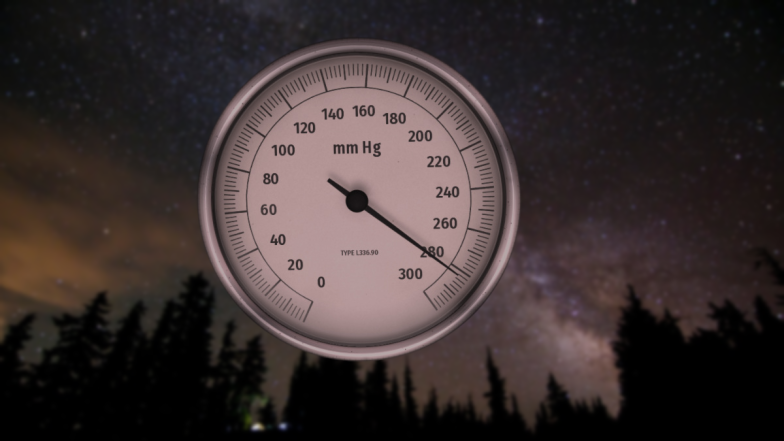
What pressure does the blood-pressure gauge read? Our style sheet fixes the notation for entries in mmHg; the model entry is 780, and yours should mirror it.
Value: 282
